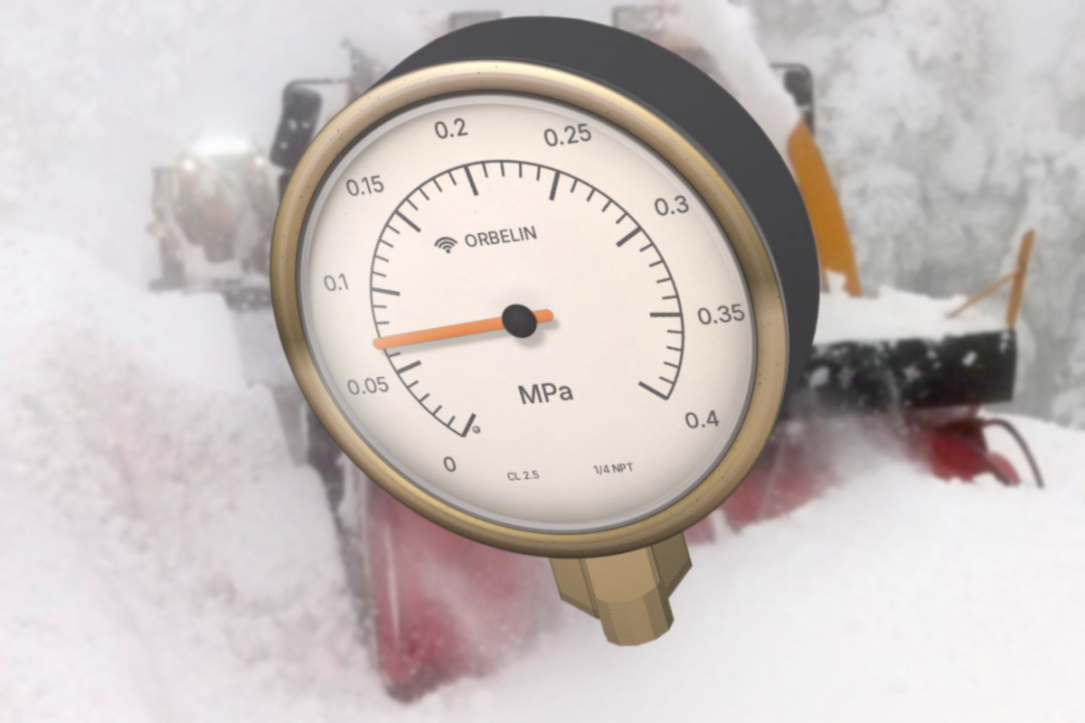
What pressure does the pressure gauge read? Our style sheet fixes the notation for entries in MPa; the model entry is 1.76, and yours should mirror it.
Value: 0.07
